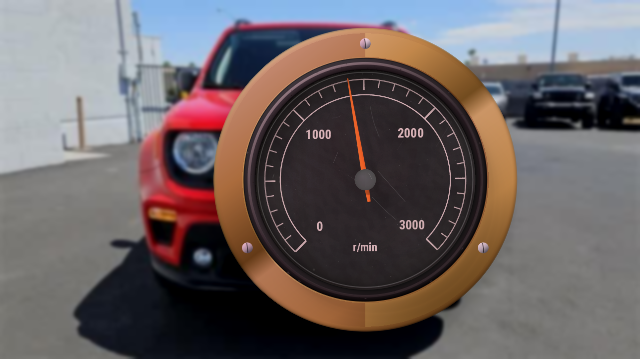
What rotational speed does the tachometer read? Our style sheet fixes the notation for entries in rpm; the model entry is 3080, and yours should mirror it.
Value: 1400
